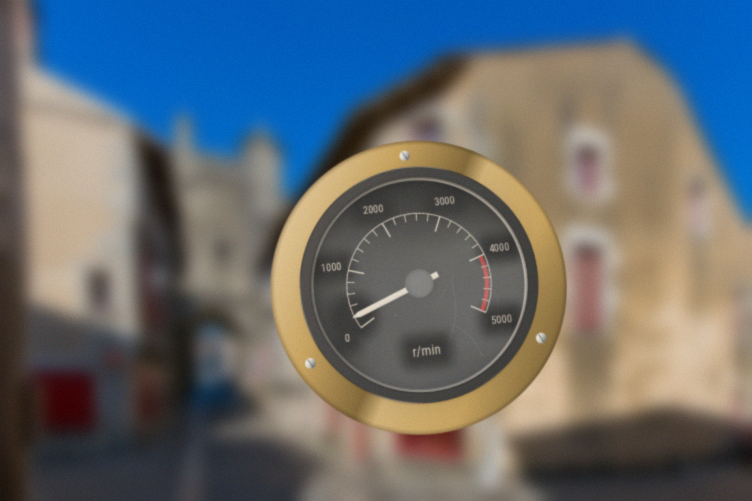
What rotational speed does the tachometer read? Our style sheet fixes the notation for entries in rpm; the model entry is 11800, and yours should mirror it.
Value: 200
